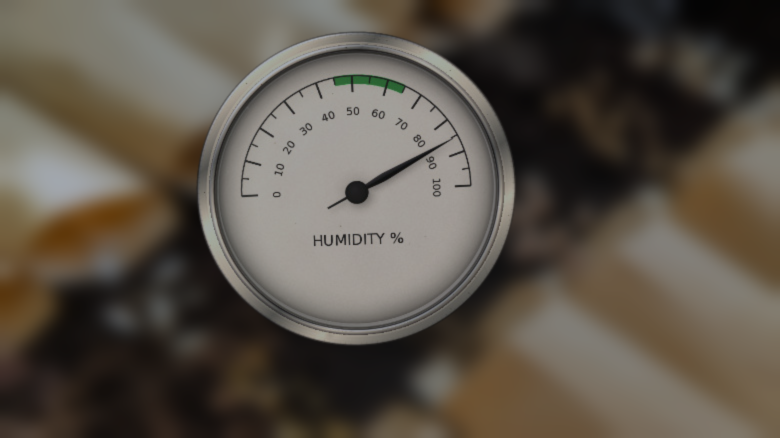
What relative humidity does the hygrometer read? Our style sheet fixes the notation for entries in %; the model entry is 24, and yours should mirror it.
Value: 85
